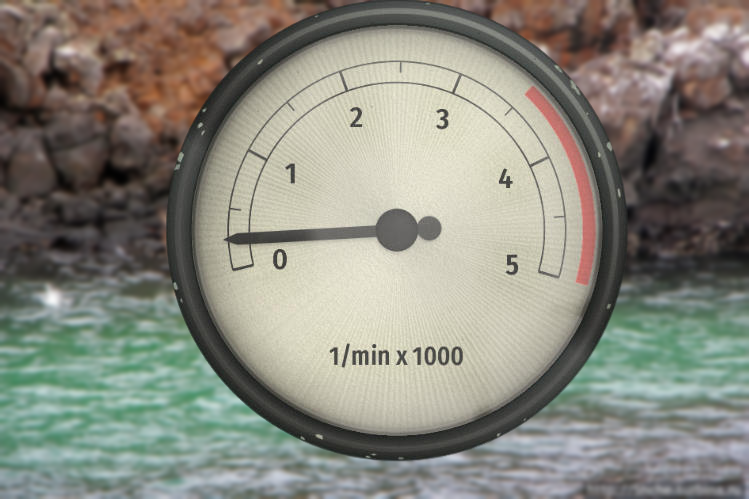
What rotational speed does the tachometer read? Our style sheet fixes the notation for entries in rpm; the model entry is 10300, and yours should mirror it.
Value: 250
